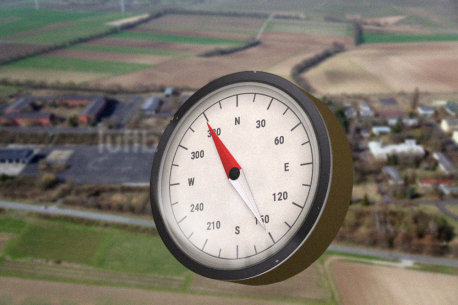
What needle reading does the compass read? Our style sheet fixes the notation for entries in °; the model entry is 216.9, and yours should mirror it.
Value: 330
